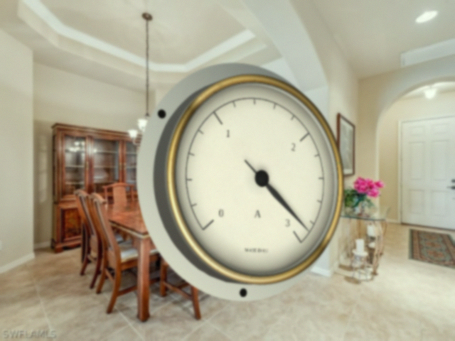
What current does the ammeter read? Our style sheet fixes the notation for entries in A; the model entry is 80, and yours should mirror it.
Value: 2.9
